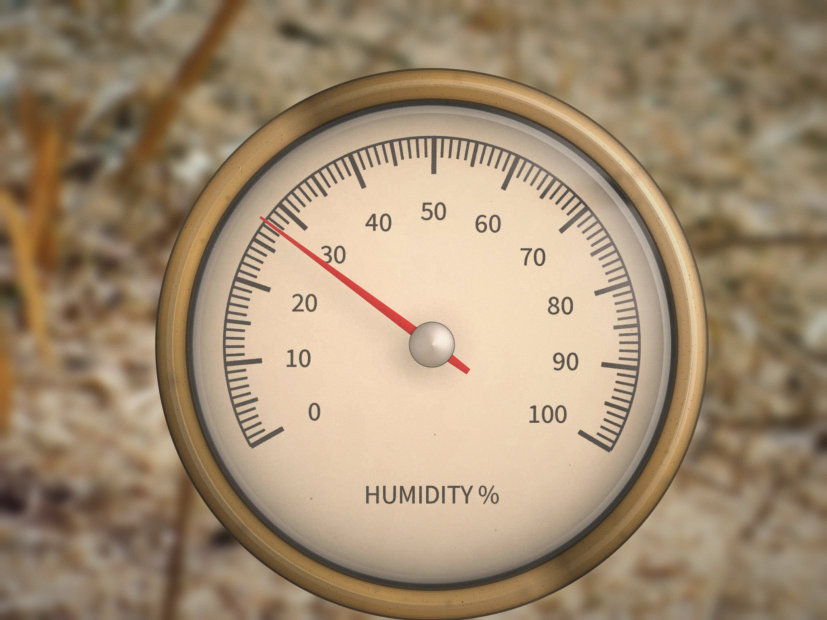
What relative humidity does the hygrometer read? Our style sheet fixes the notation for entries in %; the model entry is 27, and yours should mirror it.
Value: 27.5
